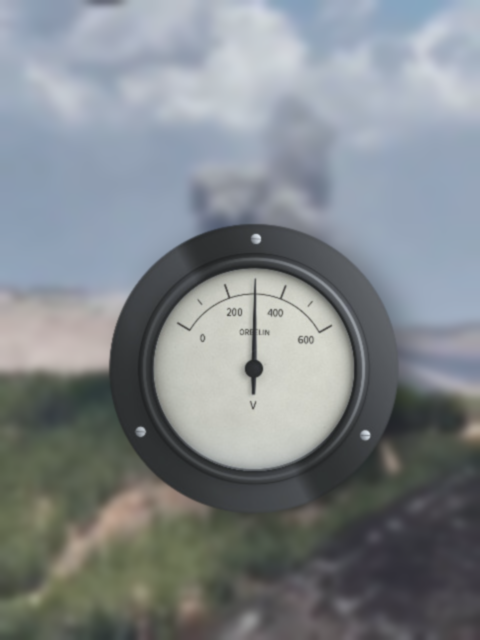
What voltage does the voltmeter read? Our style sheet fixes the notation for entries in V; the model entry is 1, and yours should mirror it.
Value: 300
